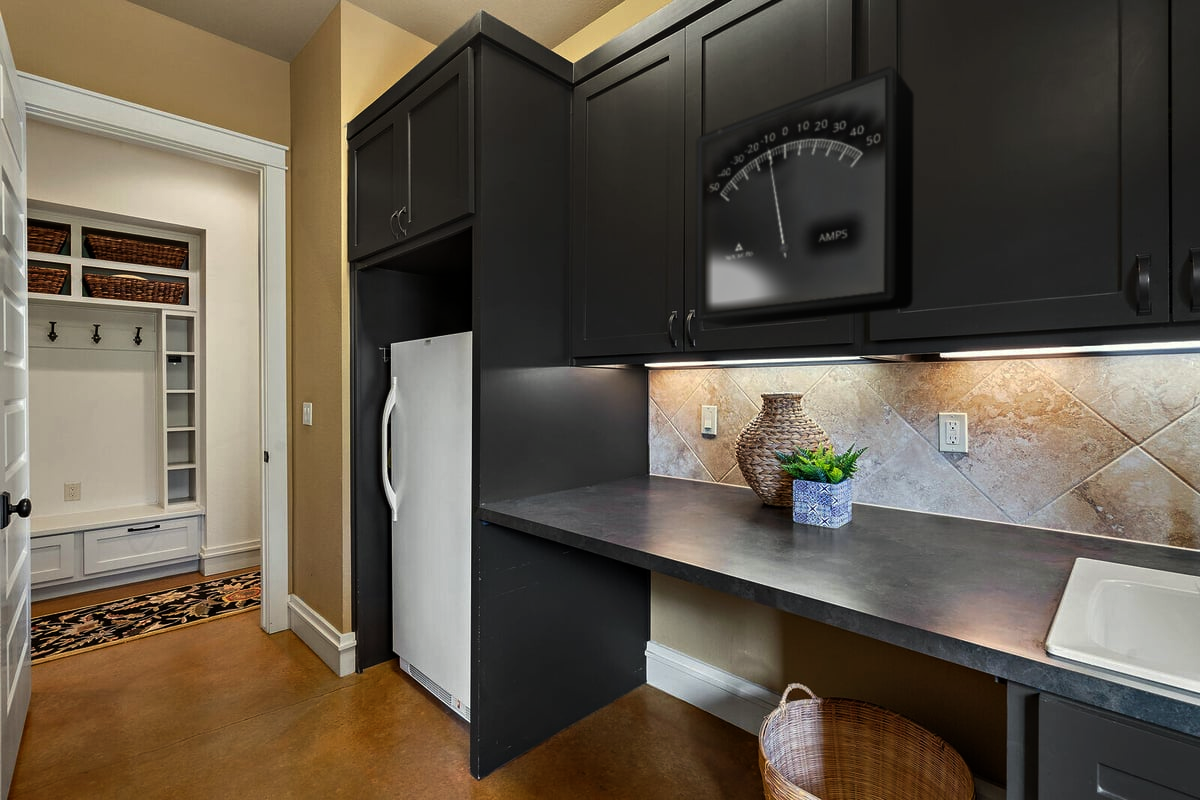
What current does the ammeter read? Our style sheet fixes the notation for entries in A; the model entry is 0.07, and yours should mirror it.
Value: -10
